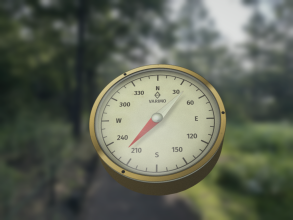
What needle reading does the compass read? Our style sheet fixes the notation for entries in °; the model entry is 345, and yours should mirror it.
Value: 220
